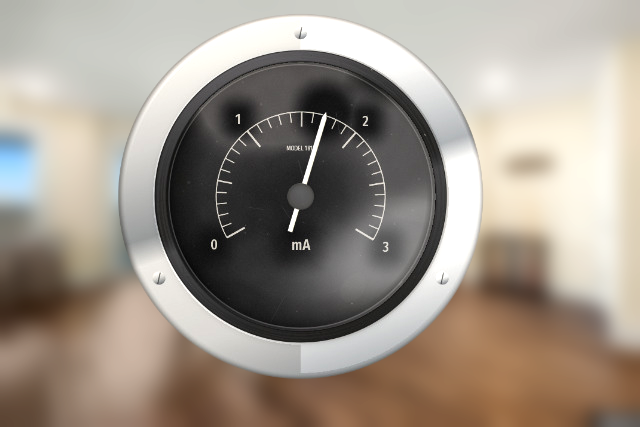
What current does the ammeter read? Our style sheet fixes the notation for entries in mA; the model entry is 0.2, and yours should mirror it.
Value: 1.7
